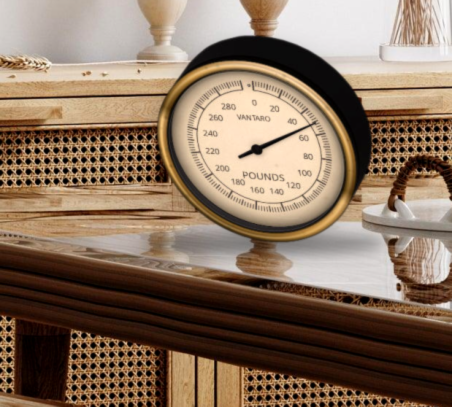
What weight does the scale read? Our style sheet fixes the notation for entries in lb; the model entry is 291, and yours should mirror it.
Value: 50
